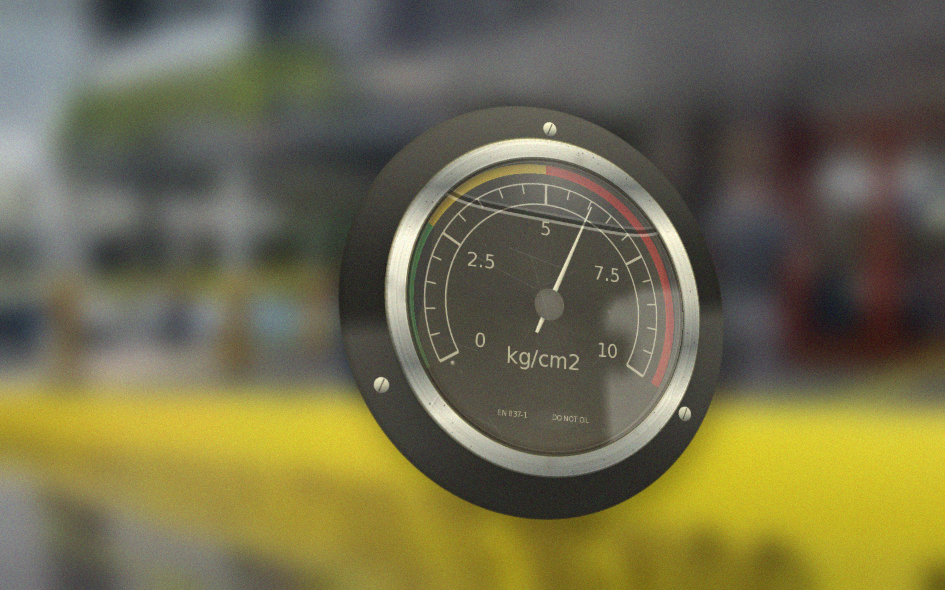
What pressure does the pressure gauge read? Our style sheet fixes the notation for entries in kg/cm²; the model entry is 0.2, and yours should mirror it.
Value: 6
